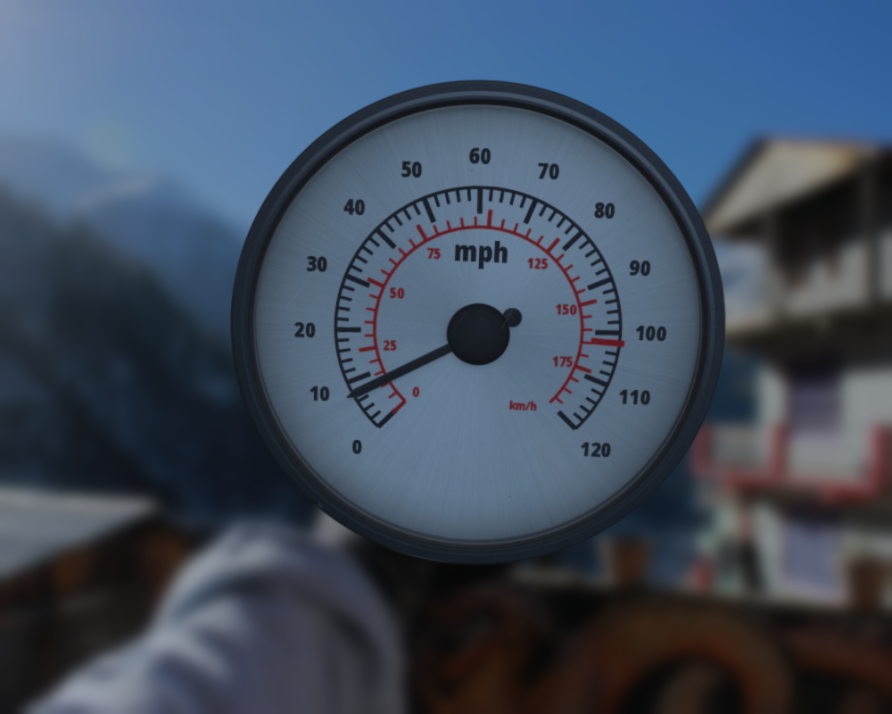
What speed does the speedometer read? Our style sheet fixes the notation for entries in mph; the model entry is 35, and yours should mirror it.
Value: 8
